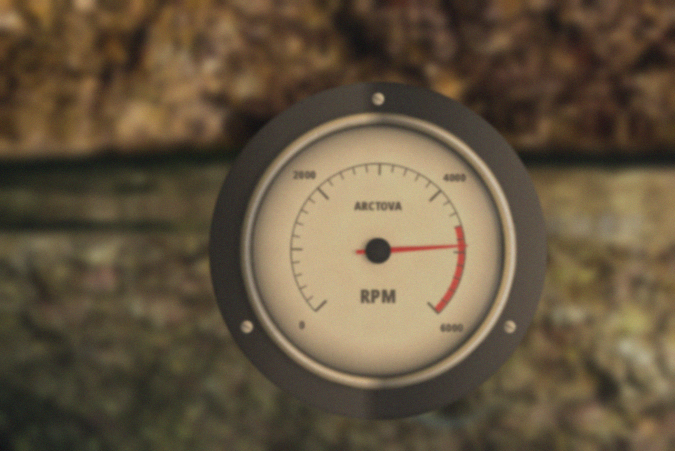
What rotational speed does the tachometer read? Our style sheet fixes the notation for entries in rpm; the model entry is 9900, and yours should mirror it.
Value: 4900
